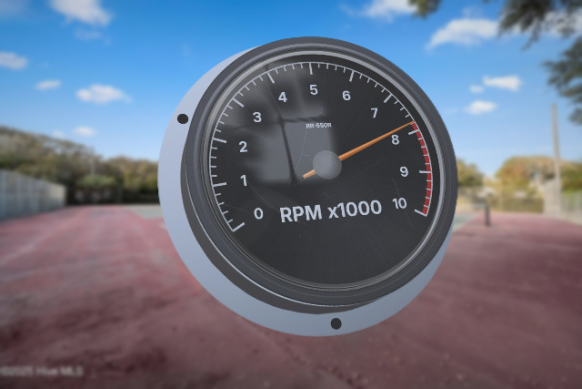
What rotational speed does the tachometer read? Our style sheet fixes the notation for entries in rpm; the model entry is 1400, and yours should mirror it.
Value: 7800
